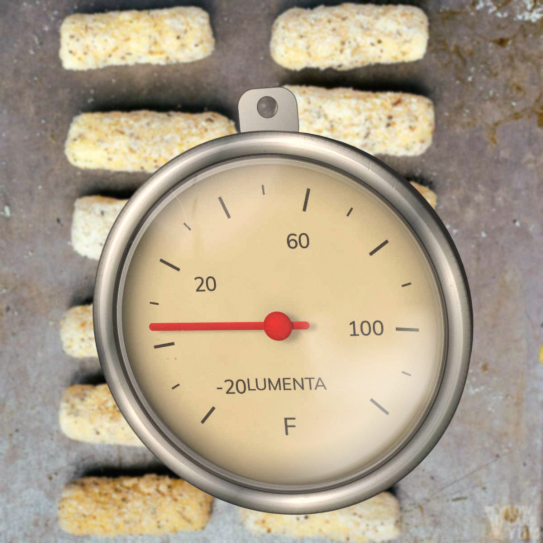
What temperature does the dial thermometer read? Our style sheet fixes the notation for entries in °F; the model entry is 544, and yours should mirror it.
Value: 5
